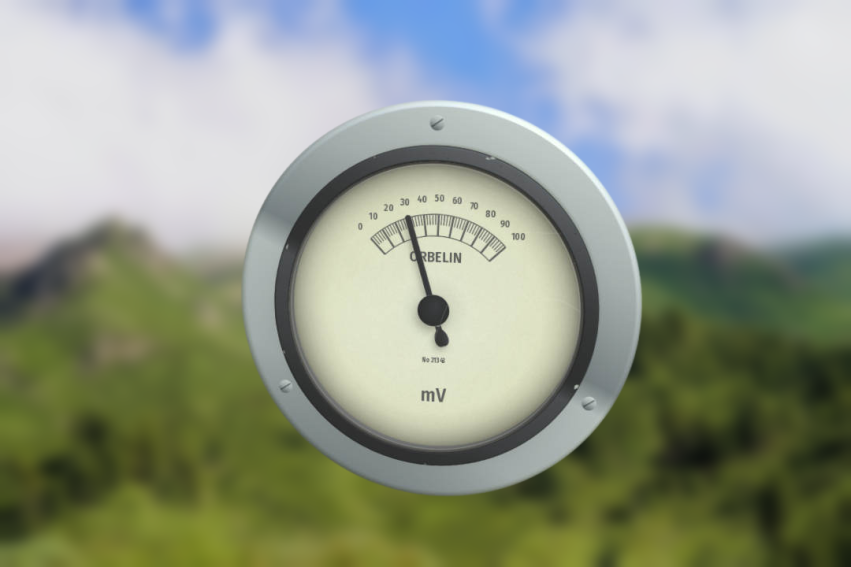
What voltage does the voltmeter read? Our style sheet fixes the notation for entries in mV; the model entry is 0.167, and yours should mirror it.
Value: 30
